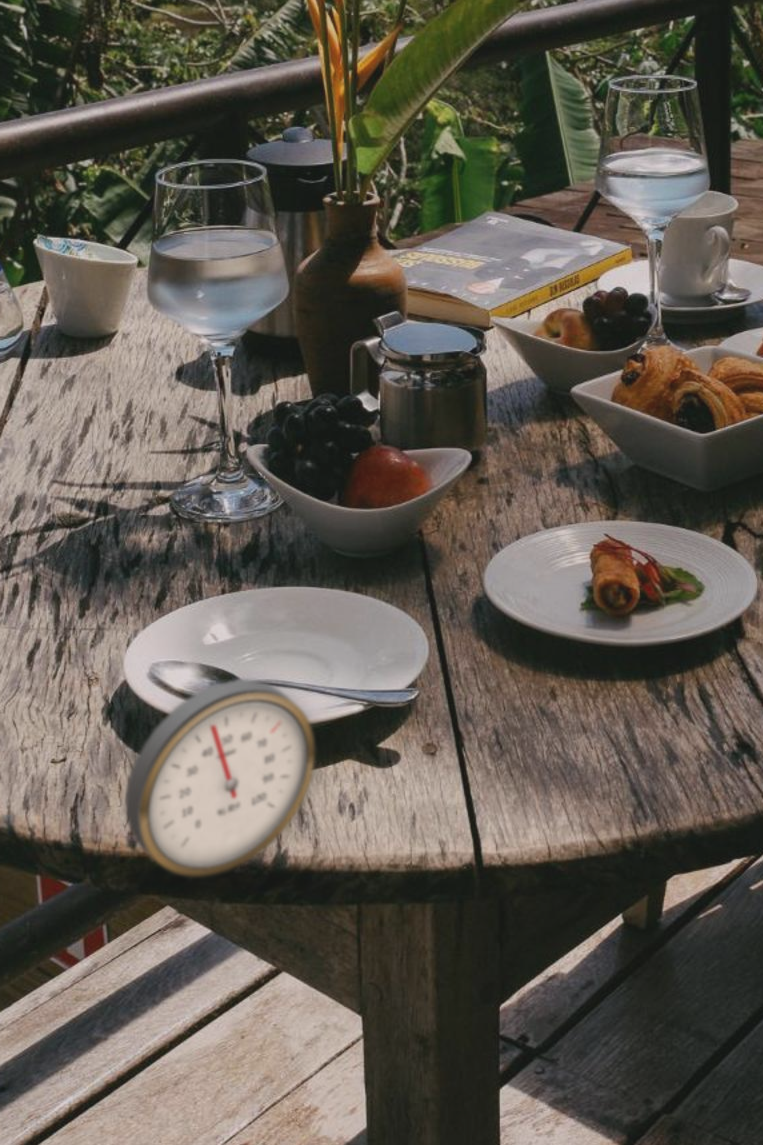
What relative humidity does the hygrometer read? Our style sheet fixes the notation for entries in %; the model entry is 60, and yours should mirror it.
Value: 45
